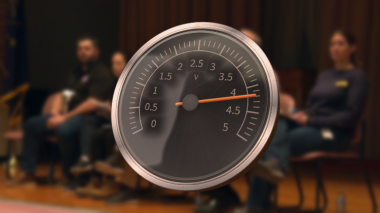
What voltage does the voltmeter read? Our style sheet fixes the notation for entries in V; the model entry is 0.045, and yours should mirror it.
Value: 4.2
